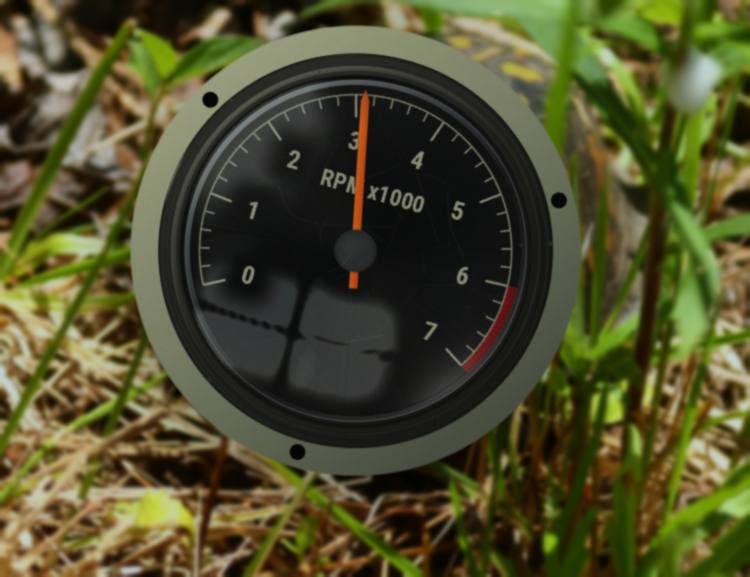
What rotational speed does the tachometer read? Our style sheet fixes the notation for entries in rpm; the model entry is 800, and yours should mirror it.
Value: 3100
